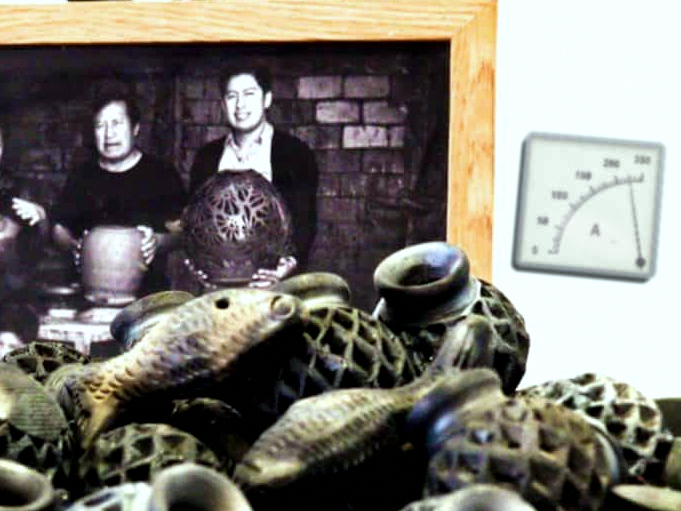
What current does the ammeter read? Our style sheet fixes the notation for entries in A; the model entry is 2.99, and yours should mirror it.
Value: 225
